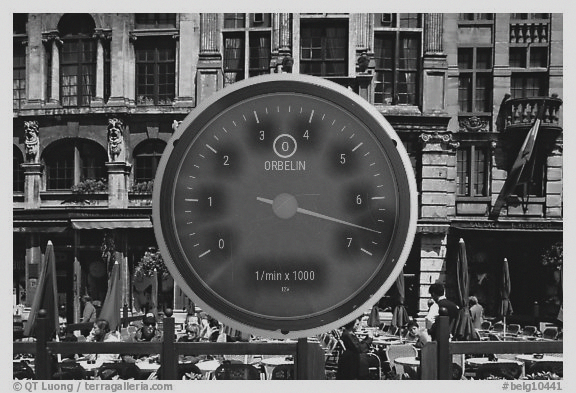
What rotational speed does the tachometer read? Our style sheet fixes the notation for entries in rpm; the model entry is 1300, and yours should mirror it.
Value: 6600
